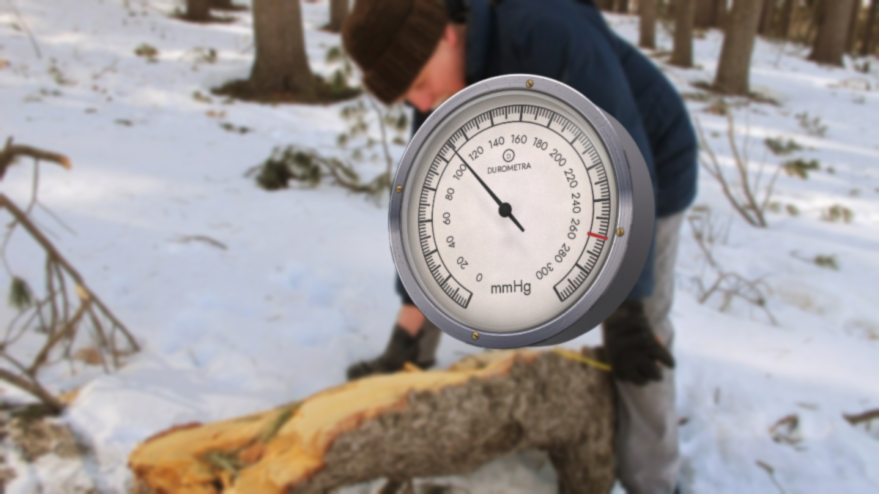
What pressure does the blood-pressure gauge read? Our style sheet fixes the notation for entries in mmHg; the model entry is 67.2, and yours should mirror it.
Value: 110
